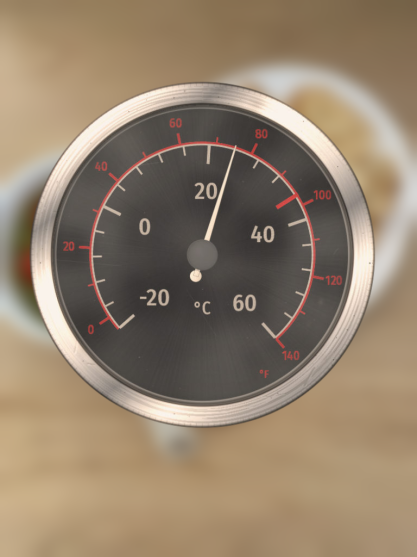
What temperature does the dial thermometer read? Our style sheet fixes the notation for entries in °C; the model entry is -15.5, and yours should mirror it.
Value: 24
